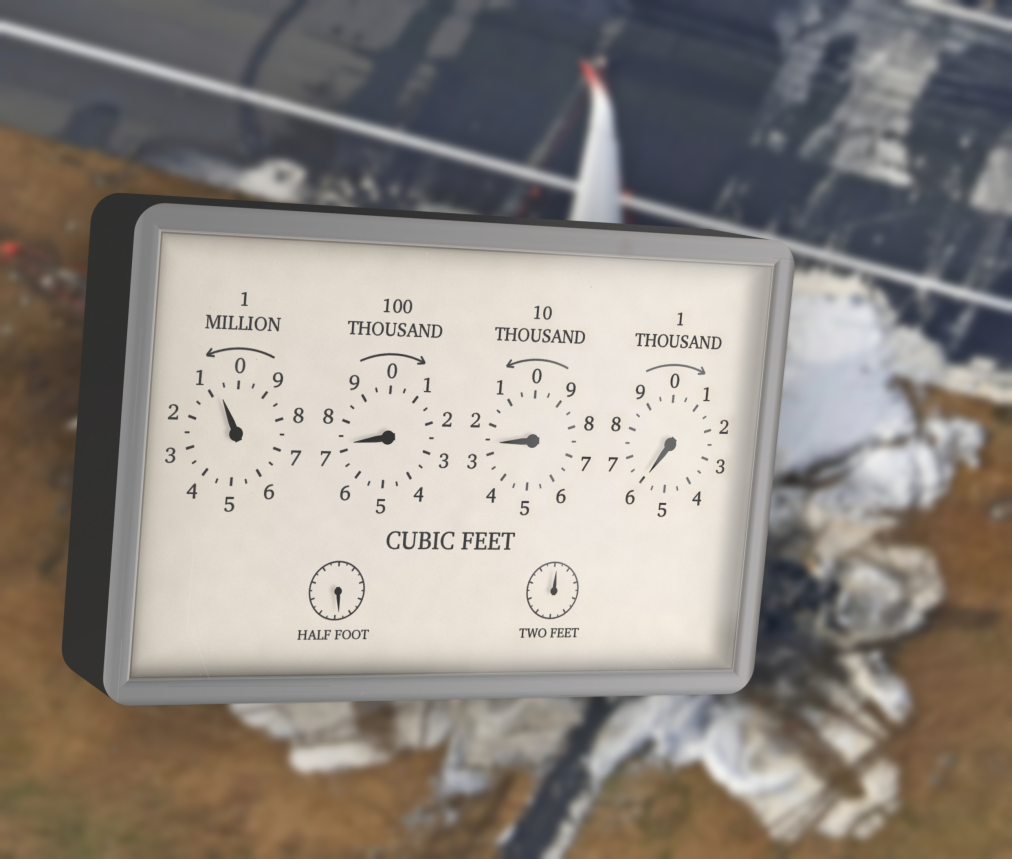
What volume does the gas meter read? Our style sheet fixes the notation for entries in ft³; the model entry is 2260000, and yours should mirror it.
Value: 72600
